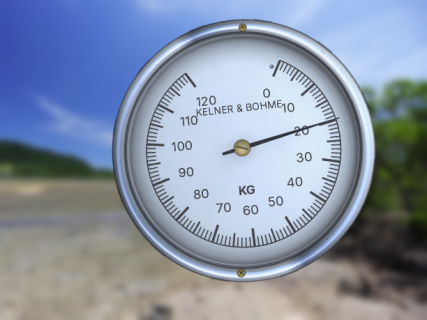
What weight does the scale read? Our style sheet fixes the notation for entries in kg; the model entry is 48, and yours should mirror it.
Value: 20
